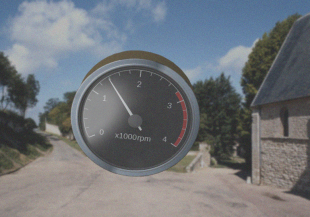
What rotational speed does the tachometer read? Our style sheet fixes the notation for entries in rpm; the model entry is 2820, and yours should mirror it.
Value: 1400
